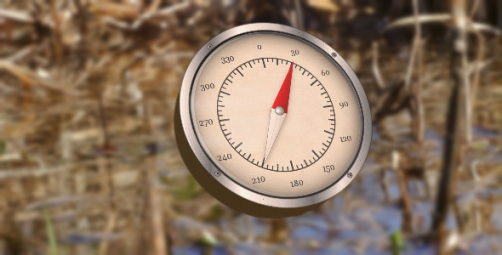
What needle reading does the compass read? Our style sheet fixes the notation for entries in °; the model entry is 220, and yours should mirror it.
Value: 30
